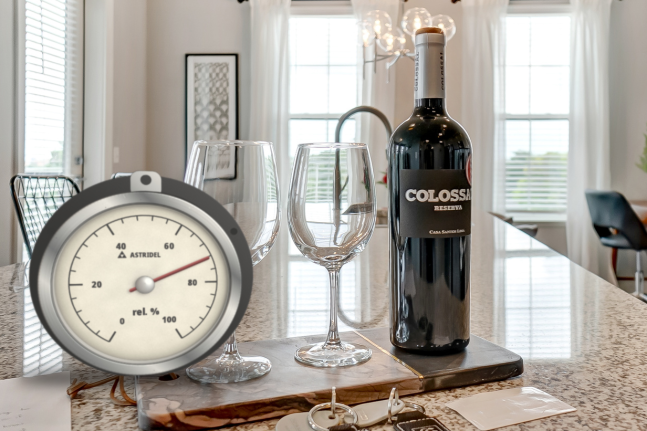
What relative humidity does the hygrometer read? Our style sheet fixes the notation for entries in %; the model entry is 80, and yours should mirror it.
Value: 72
